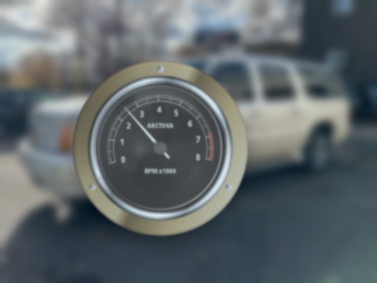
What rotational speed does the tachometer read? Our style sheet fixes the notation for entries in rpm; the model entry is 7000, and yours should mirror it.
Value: 2500
